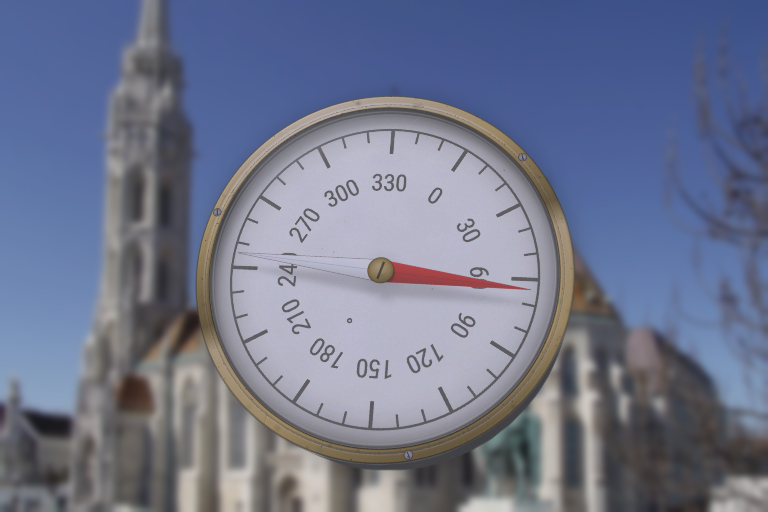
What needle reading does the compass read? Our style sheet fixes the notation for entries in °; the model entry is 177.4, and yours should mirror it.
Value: 65
